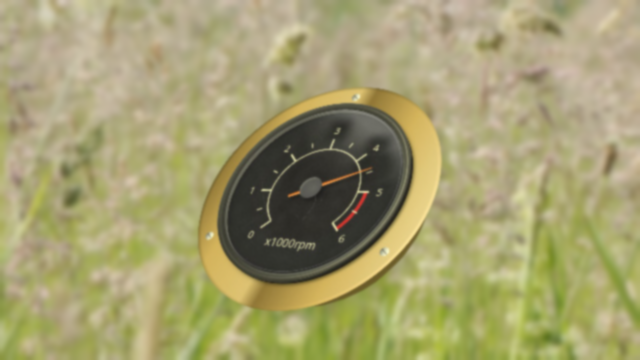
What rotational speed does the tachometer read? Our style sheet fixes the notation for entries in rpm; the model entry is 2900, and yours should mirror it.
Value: 4500
